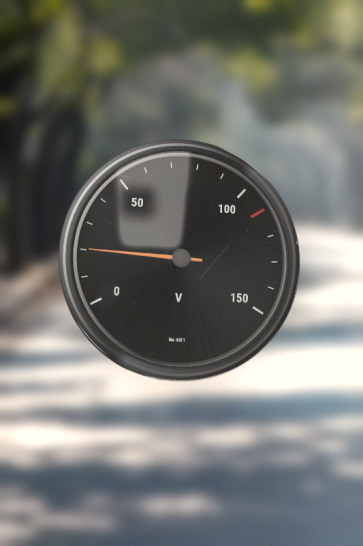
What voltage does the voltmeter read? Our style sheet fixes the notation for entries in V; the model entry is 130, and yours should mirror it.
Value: 20
